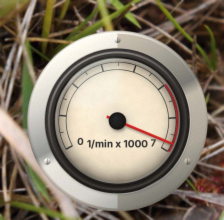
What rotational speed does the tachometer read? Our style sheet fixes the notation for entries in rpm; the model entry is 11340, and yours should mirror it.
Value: 6750
